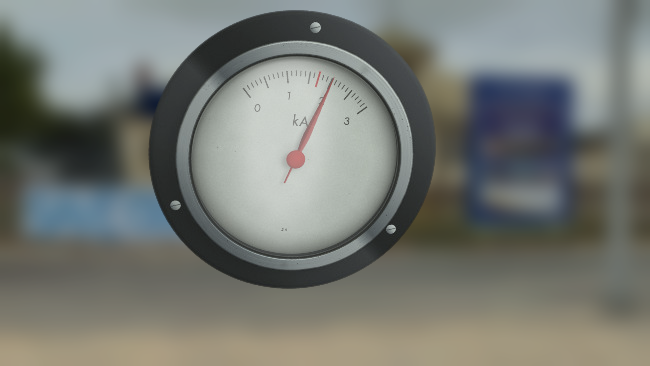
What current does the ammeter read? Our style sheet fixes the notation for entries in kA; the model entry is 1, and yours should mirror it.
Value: 2
